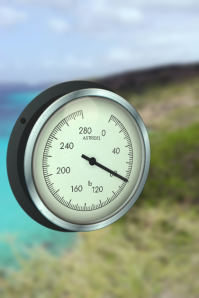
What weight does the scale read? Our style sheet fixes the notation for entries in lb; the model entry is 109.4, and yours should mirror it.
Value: 80
